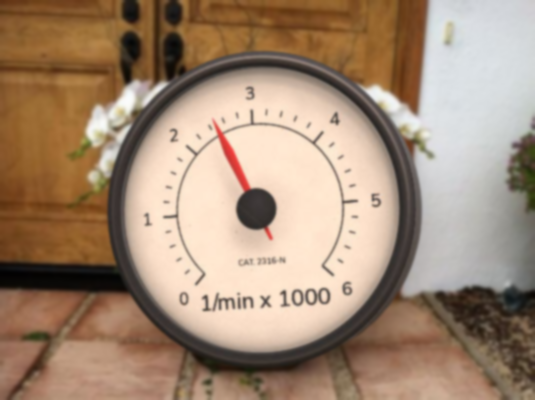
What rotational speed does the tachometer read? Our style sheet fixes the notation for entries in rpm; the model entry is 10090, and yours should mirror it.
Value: 2500
